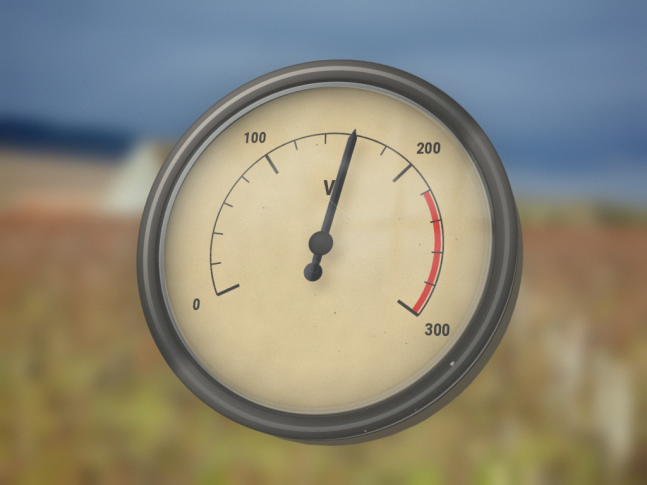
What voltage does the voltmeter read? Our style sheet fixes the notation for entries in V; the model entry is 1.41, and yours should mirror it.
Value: 160
